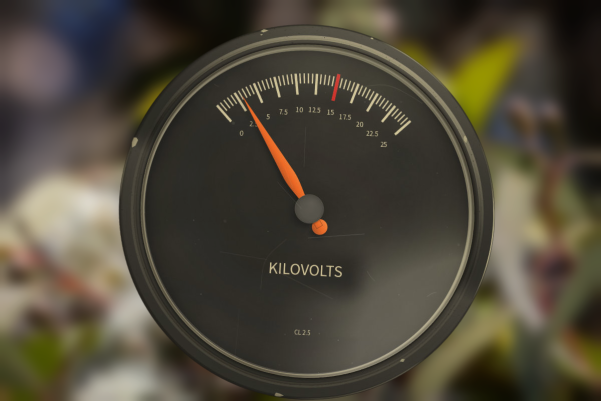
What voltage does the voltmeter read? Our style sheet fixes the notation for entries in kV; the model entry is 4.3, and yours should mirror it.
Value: 3
